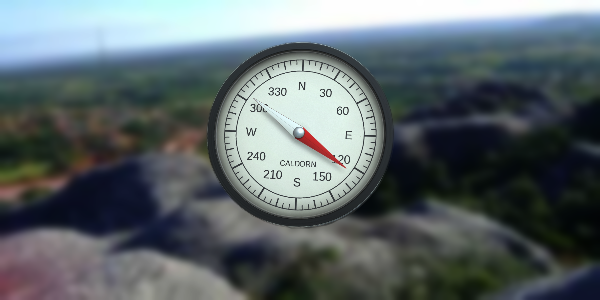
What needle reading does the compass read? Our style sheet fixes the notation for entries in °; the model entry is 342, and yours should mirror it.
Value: 125
